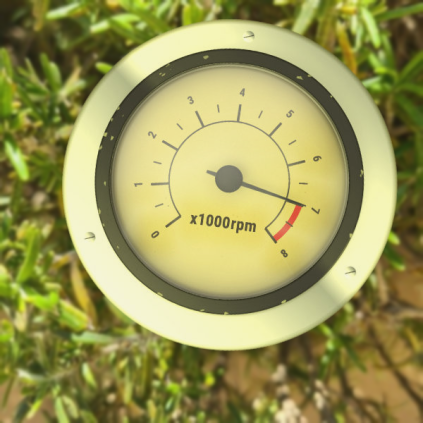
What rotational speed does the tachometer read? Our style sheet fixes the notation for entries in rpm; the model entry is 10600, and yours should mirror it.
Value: 7000
